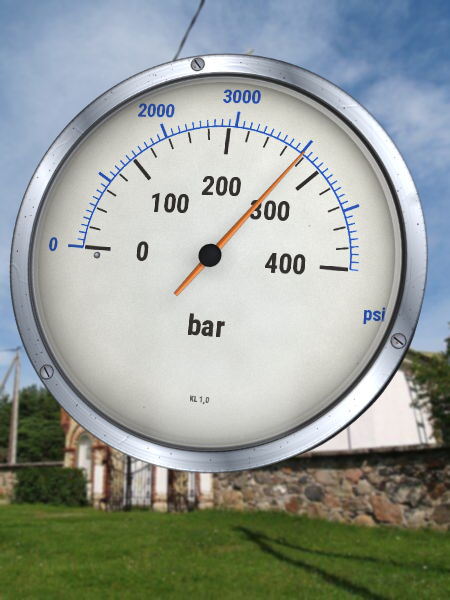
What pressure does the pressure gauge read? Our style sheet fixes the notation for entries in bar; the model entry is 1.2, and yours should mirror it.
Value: 280
